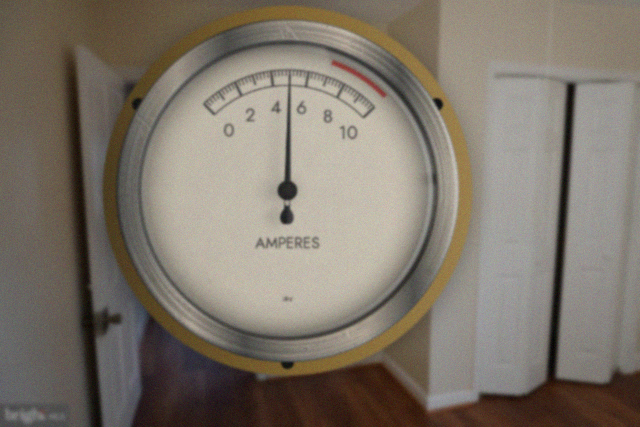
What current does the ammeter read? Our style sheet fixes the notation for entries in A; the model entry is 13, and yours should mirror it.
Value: 5
